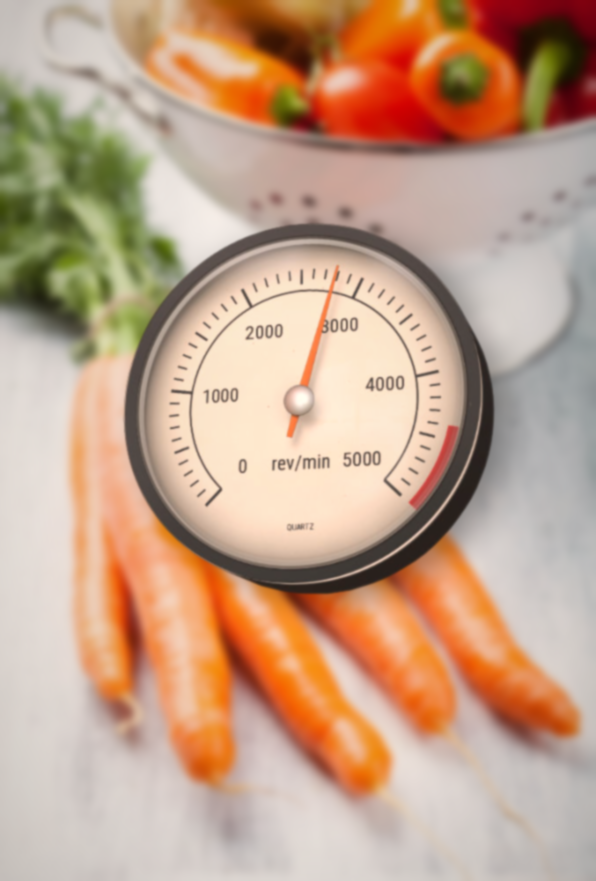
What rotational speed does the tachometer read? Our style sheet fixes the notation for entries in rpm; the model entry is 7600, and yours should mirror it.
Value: 2800
